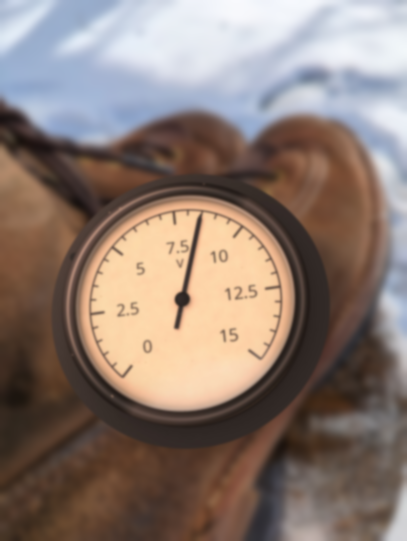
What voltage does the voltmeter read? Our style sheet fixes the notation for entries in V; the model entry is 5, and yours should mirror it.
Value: 8.5
